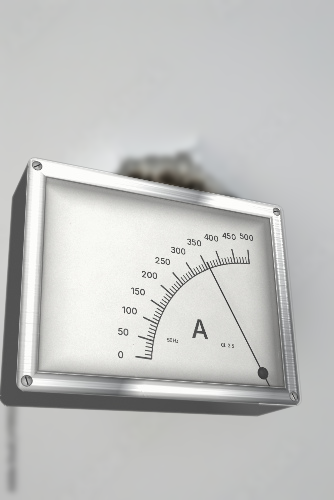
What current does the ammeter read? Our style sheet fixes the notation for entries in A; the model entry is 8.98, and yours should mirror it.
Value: 350
